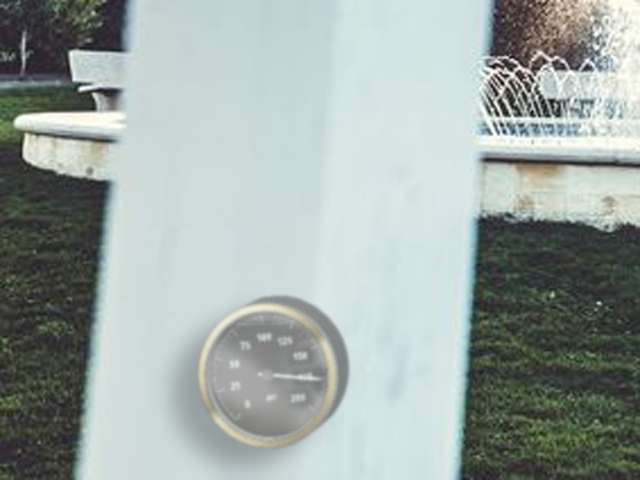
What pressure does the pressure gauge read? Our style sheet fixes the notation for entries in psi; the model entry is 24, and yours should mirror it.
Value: 175
